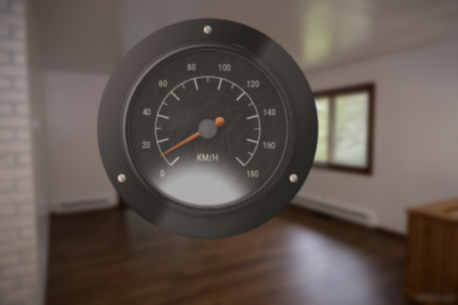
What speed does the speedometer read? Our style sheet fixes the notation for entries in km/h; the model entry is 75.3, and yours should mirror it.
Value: 10
